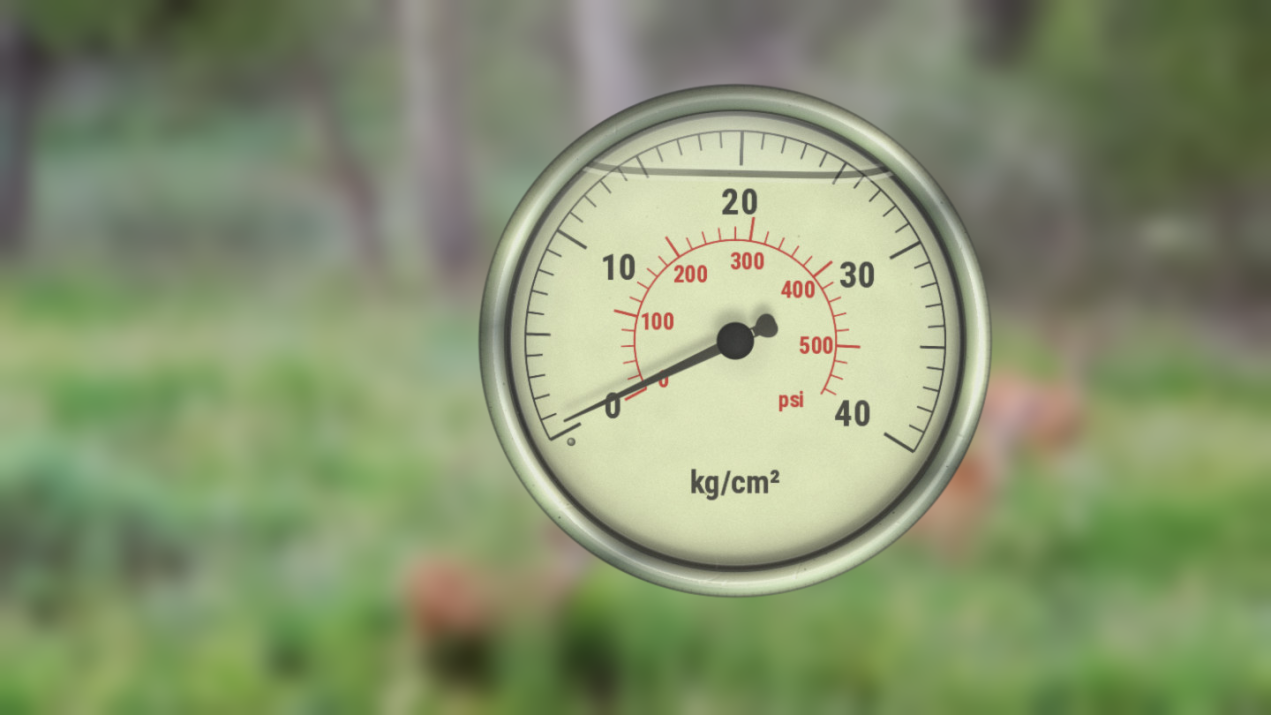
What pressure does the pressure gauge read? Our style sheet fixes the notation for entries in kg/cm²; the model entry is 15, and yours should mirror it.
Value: 0.5
